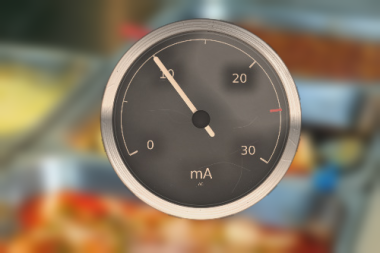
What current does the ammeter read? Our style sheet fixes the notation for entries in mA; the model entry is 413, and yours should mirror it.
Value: 10
